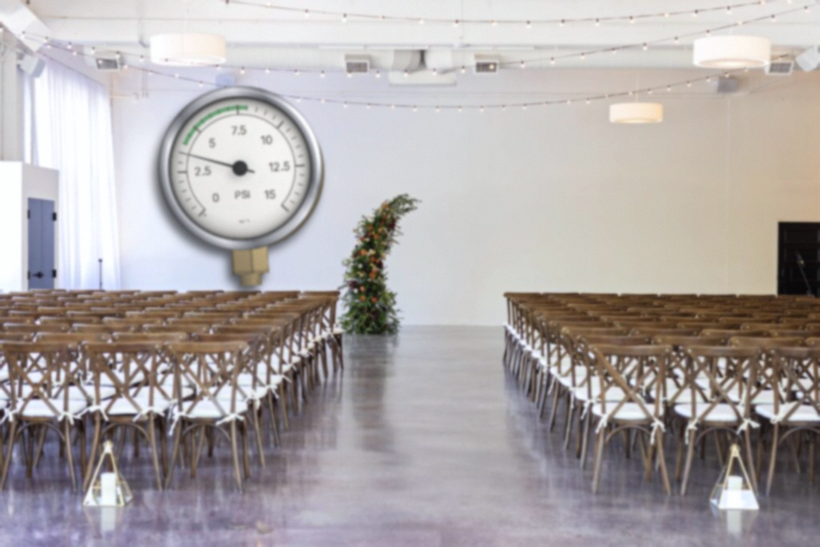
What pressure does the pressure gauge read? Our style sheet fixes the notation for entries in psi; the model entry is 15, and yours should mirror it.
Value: 3.5
